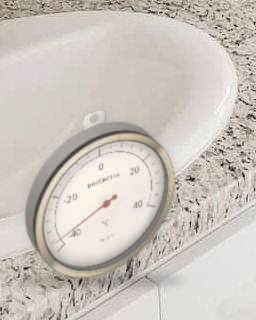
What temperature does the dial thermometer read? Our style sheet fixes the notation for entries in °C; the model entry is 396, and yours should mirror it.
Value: -36
